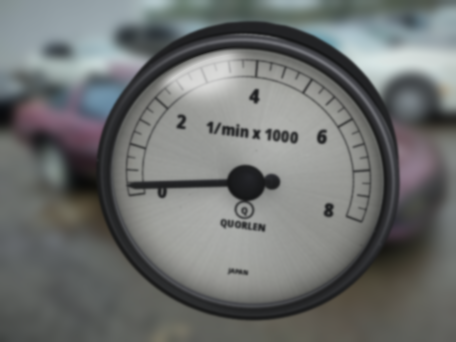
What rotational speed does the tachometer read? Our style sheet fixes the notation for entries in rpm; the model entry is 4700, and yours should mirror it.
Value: 250
